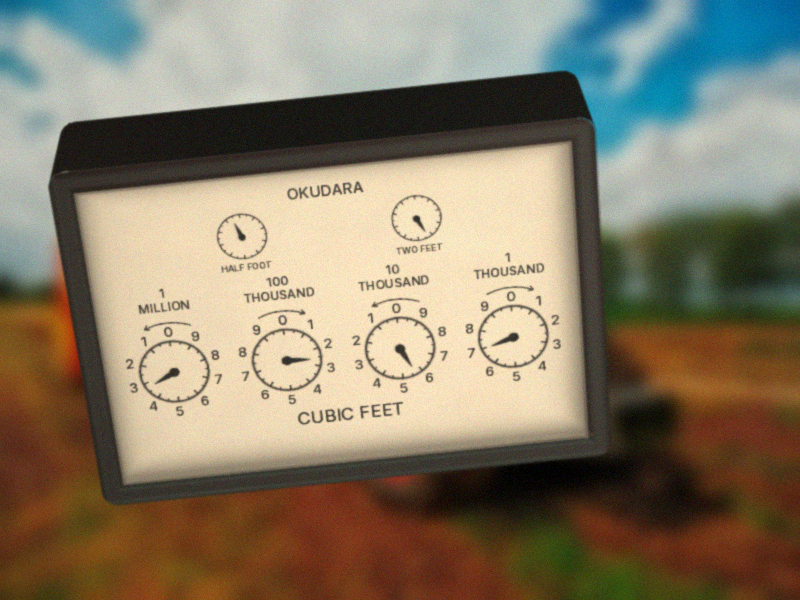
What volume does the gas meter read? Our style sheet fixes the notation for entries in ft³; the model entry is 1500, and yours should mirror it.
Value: 325700
